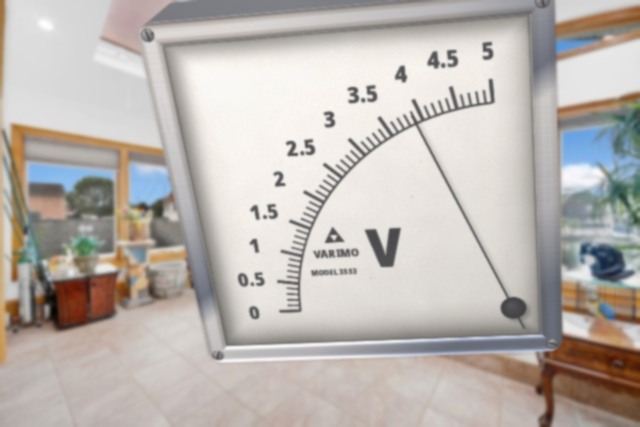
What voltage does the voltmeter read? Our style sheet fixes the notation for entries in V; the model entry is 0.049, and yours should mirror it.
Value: 3.9
